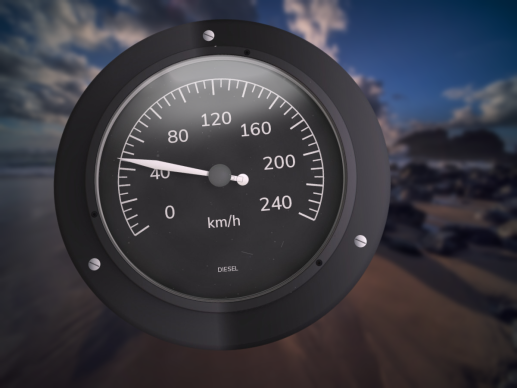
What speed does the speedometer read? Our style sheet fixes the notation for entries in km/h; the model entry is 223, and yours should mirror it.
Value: 45
